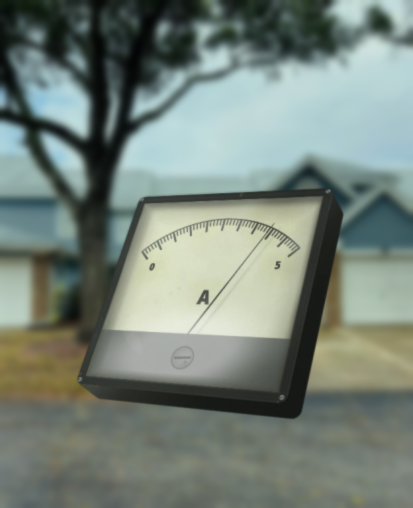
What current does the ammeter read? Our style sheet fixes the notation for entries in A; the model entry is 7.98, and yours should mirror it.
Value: 4
